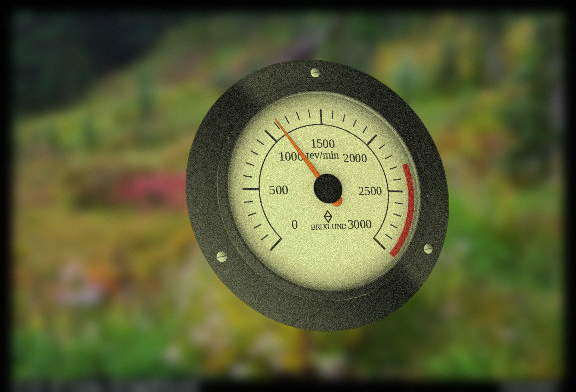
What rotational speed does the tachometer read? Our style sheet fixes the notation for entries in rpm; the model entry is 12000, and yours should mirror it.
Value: 1100
